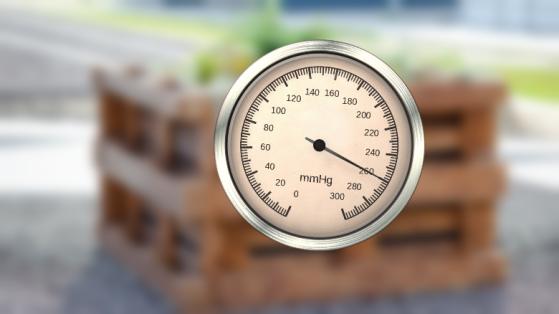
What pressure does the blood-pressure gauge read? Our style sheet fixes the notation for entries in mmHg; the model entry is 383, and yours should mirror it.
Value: 260
